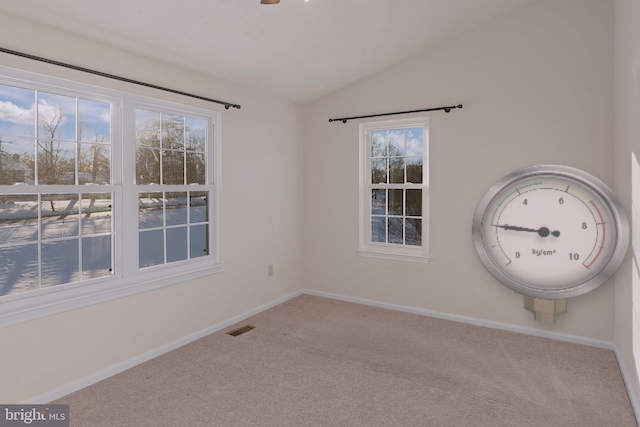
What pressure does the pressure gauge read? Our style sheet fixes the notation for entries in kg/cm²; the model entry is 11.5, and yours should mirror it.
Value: 2
